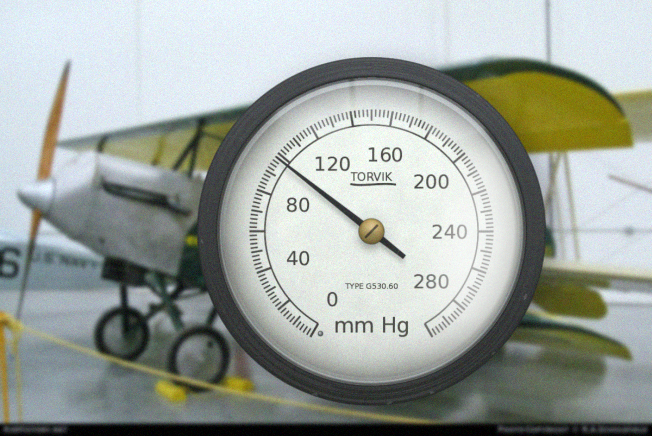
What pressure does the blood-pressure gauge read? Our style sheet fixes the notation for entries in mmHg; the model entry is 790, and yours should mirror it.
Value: 98
